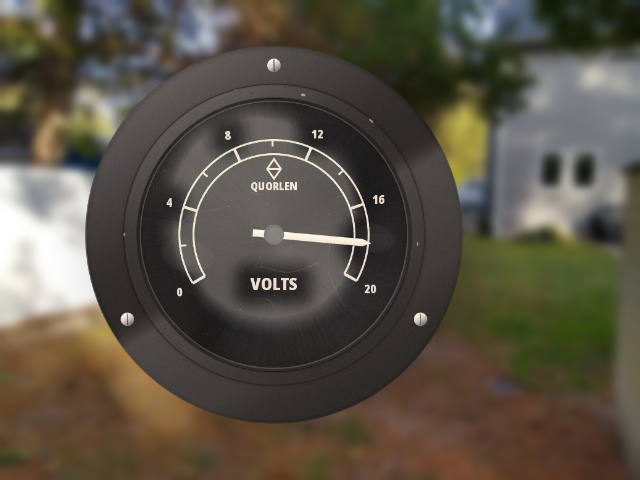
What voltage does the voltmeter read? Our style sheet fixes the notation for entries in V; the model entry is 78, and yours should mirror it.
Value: 18
